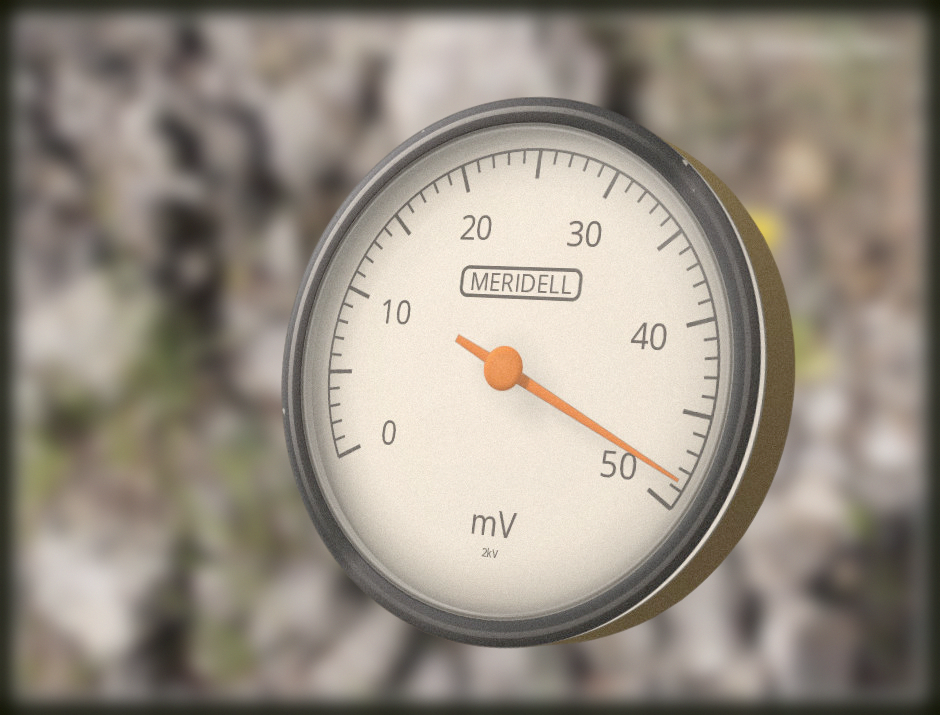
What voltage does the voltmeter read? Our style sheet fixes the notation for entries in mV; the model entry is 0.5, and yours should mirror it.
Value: 48.5
